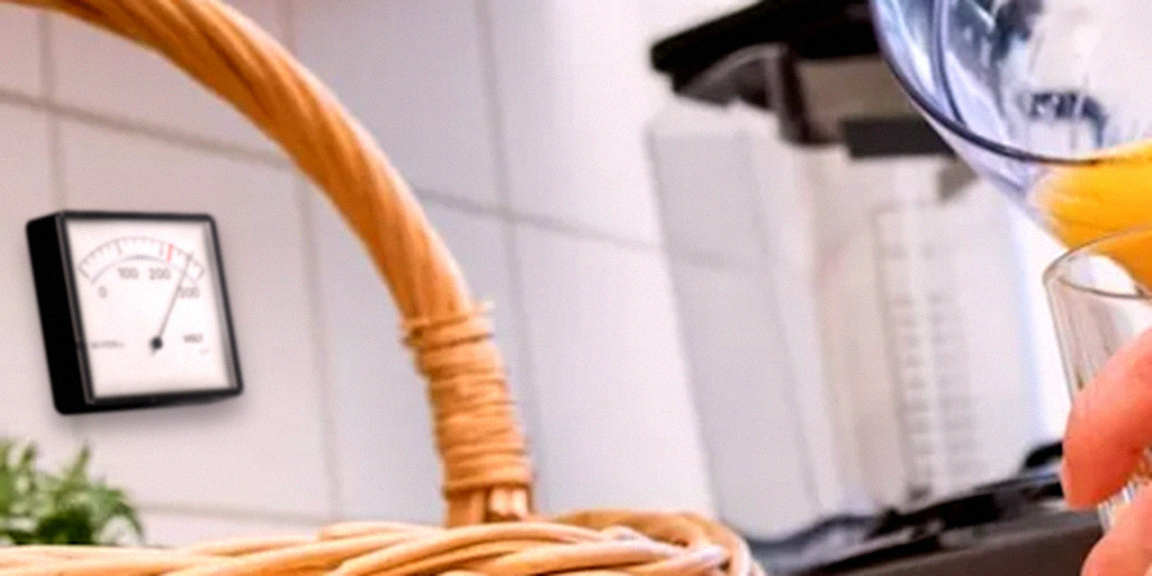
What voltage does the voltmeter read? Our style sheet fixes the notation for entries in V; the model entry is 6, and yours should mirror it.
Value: 260
